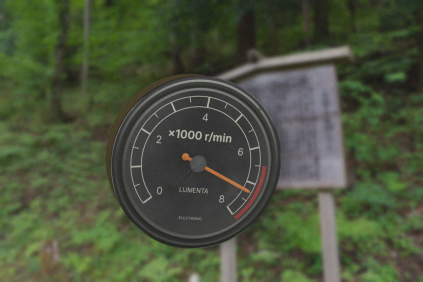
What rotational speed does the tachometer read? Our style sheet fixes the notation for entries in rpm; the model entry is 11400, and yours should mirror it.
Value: 7250
